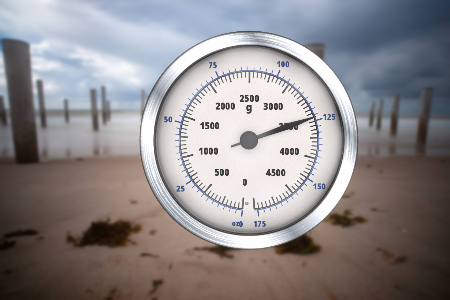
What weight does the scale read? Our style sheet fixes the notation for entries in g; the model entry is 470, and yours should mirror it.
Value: 3500
